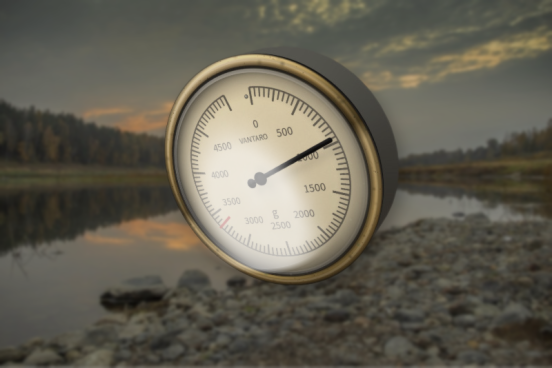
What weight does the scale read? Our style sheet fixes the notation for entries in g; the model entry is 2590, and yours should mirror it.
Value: 950
